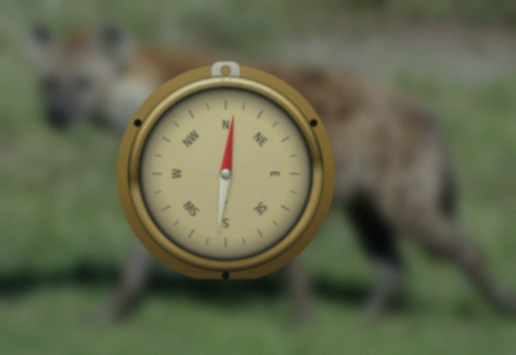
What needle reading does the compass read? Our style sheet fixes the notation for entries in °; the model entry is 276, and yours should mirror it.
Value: 7.5
